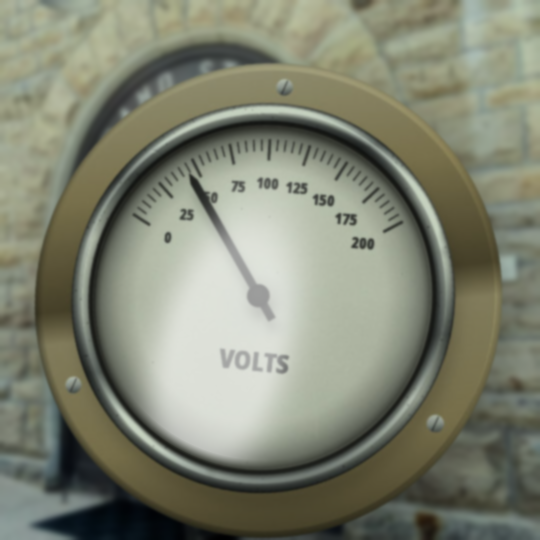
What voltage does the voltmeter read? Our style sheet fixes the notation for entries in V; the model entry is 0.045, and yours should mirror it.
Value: 45
